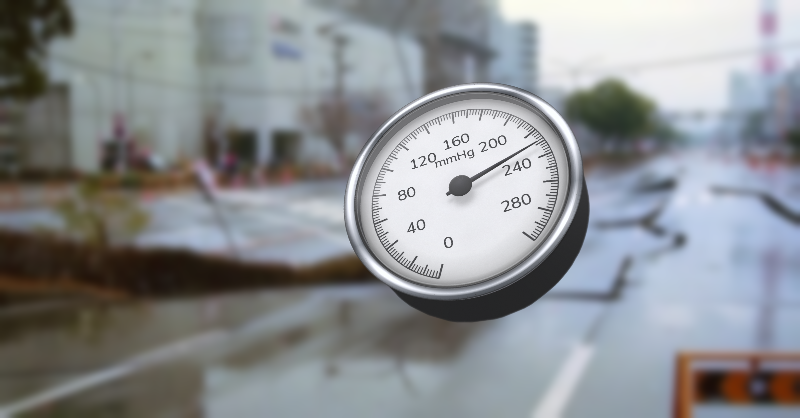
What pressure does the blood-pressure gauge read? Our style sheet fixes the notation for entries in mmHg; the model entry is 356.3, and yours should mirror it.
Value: 230
